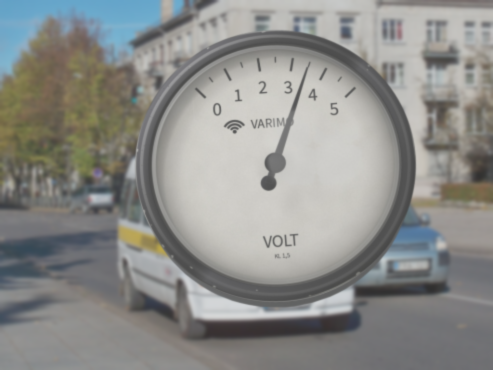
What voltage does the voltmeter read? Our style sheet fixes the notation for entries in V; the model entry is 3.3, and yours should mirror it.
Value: 3.5
